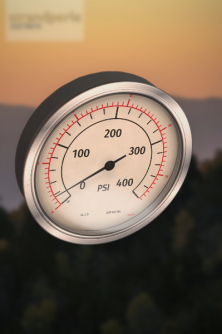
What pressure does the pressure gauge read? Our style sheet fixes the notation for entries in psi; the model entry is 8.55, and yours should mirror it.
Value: 20
